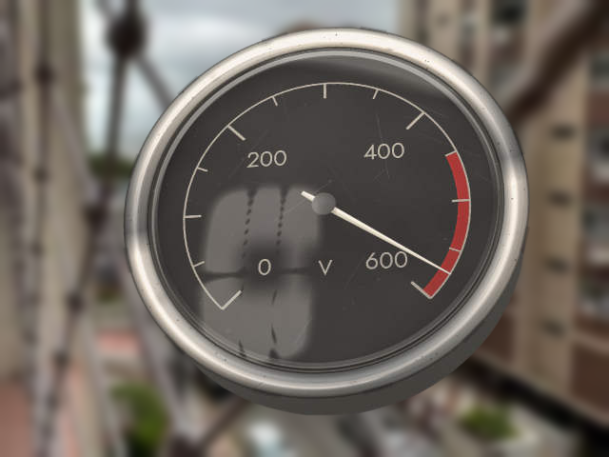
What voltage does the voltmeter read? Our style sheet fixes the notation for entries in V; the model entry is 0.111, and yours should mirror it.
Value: 575
